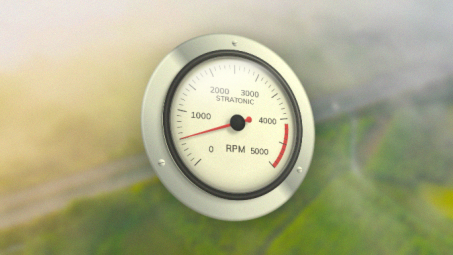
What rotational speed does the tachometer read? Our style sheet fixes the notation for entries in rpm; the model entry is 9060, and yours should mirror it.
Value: 500
